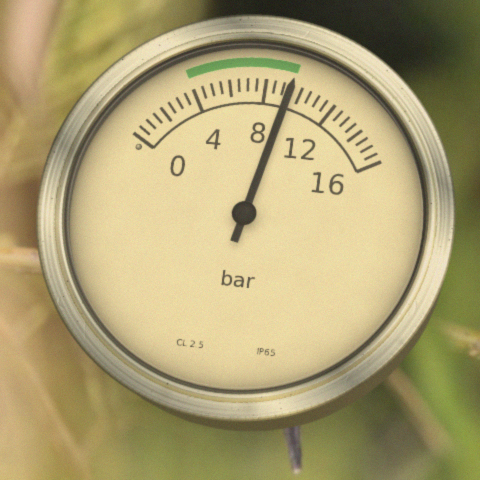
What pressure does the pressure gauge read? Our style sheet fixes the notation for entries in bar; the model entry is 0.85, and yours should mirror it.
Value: 9.5
